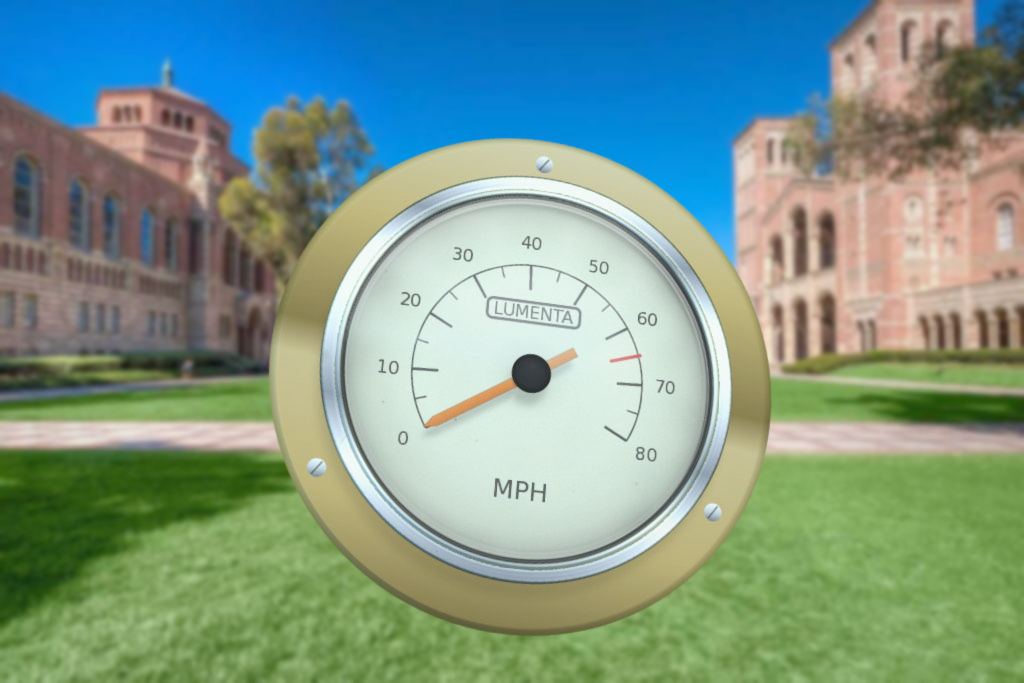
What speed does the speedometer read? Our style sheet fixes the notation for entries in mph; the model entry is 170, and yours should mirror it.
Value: 0
